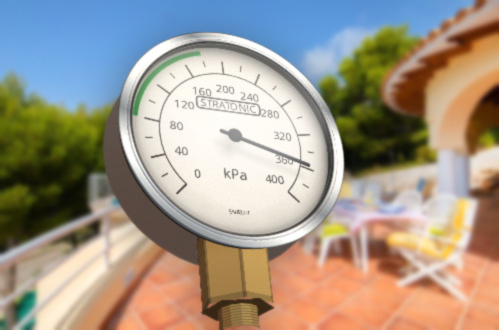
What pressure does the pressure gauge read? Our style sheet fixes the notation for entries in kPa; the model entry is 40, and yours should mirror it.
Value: 360
